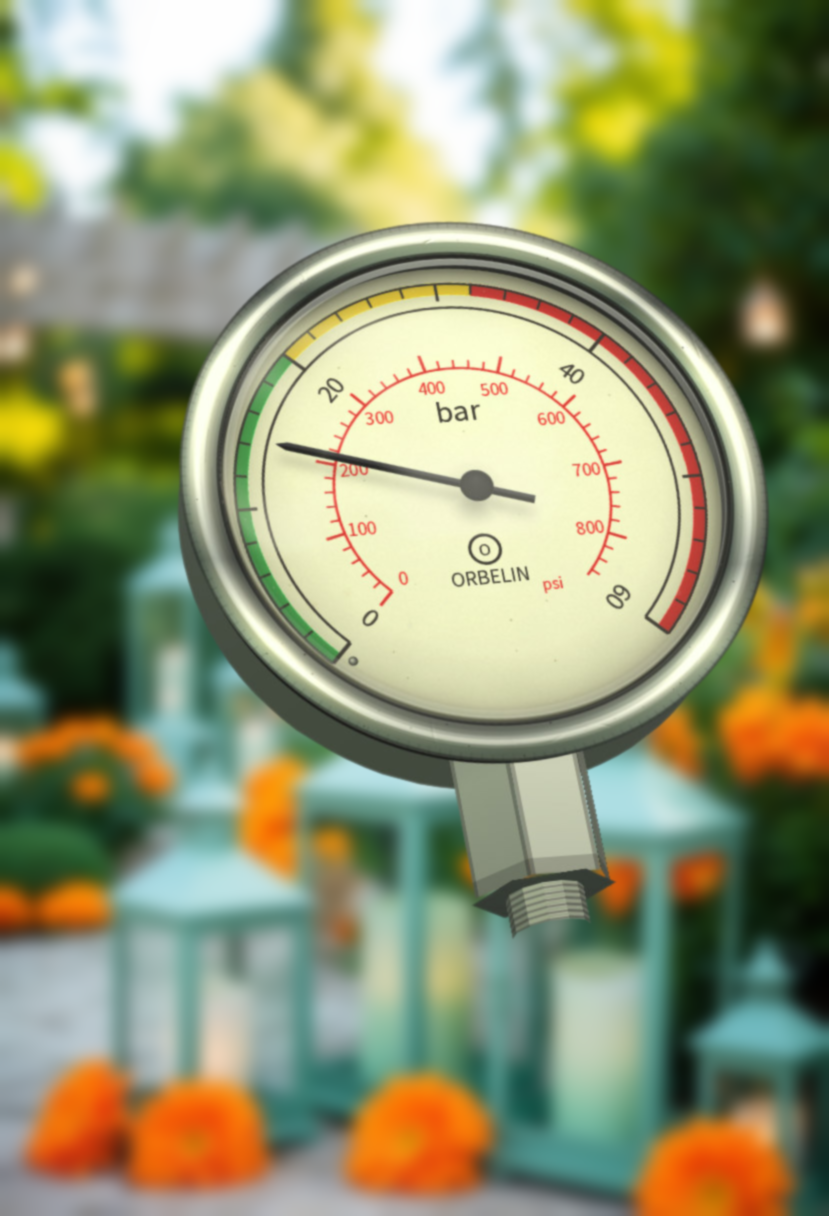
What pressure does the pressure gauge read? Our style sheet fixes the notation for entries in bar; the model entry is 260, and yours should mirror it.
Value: 14
